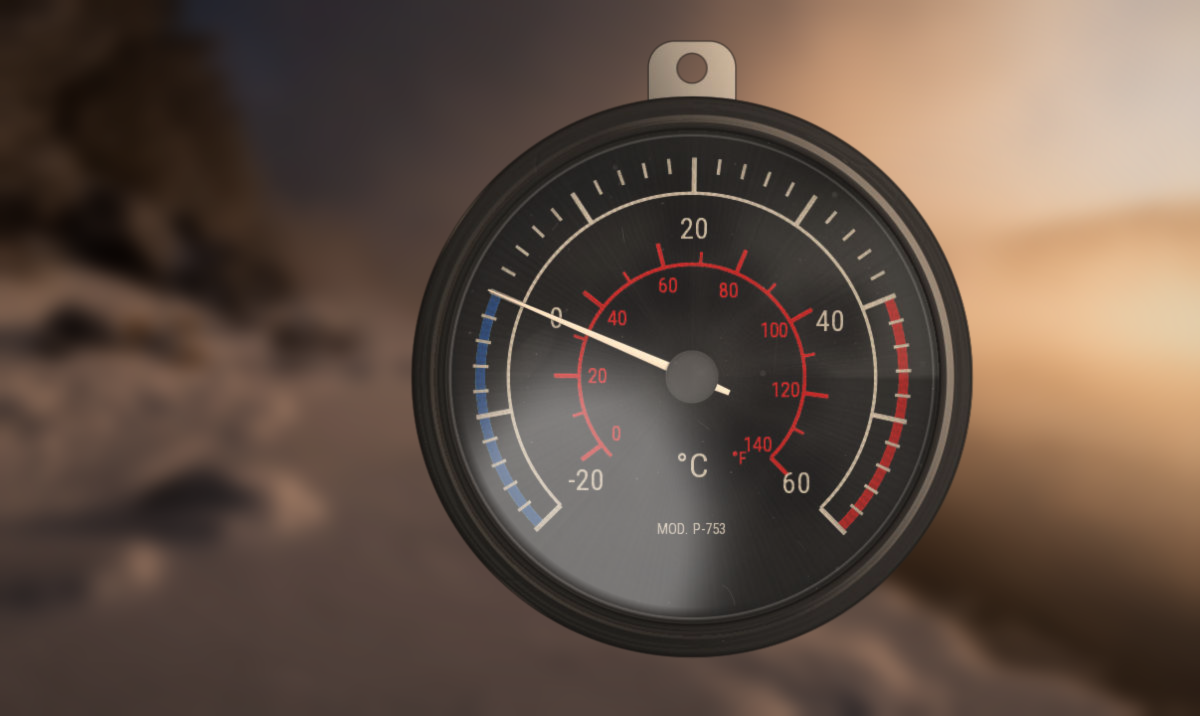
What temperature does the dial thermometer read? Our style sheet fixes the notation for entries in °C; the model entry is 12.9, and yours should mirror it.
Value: 0
